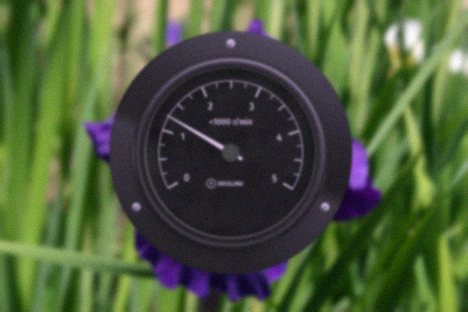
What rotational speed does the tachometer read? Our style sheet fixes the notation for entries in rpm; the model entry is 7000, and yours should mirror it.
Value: 1250
